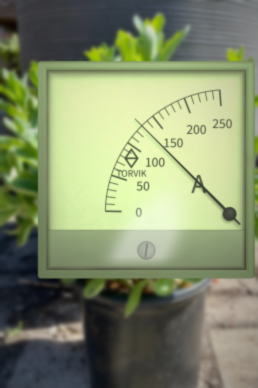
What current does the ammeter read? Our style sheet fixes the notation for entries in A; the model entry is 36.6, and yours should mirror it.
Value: 130
